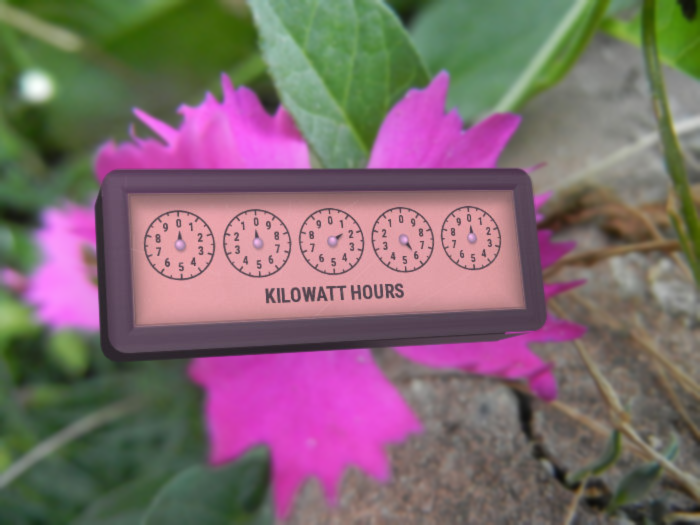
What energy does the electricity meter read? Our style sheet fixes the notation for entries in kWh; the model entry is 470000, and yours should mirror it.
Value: 160
